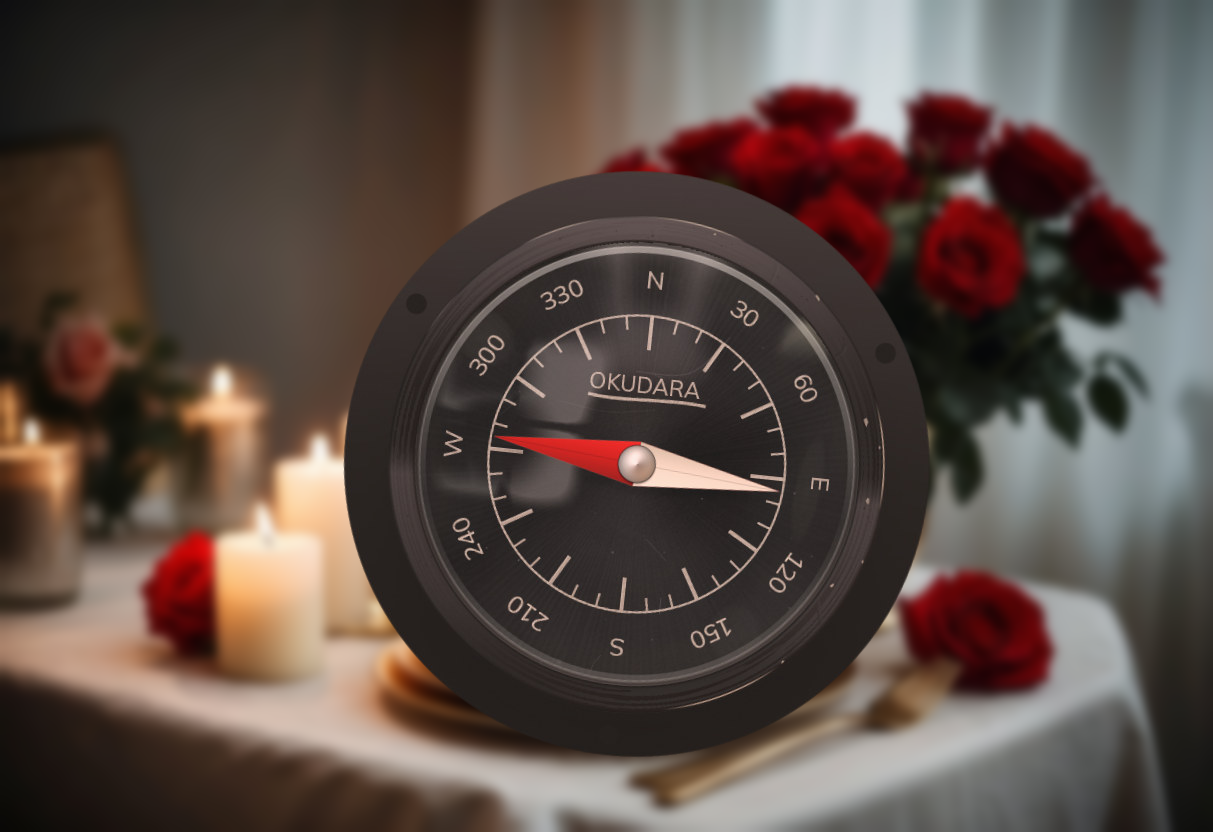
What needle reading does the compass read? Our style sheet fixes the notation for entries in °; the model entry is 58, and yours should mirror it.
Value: 275
